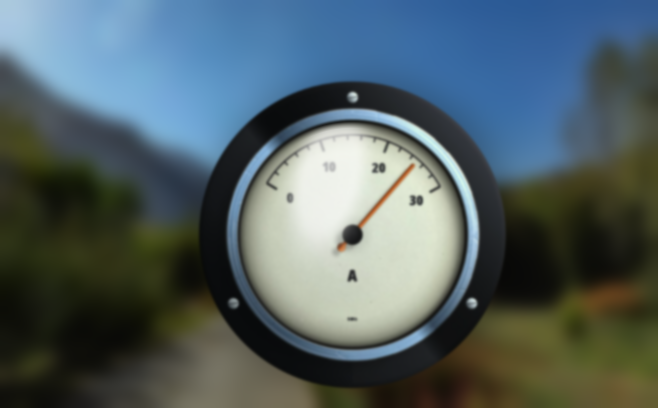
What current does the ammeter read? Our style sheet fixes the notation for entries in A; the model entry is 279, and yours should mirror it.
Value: 25
